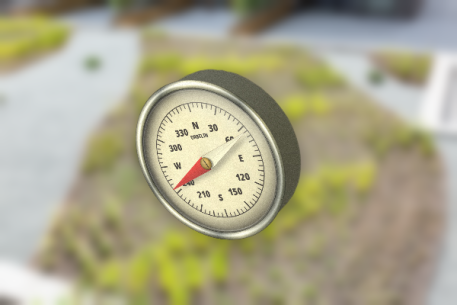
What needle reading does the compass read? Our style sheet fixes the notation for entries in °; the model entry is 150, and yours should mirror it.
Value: 245
